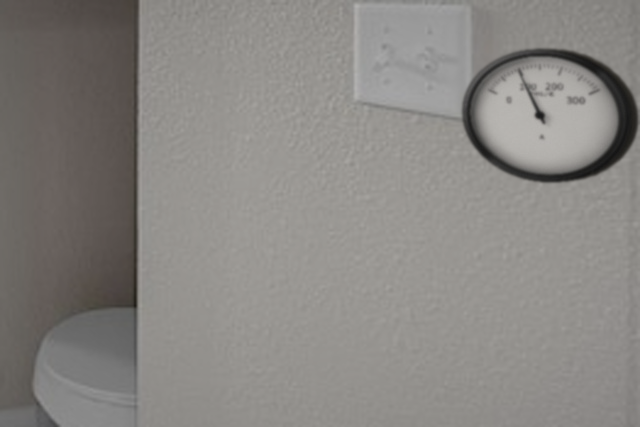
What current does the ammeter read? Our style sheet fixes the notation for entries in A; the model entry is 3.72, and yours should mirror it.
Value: 100
